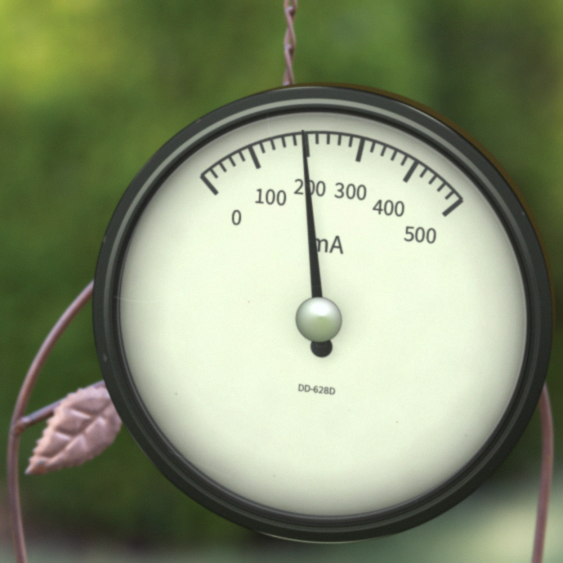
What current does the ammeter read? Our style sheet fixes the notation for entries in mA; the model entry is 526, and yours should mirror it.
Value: 200
